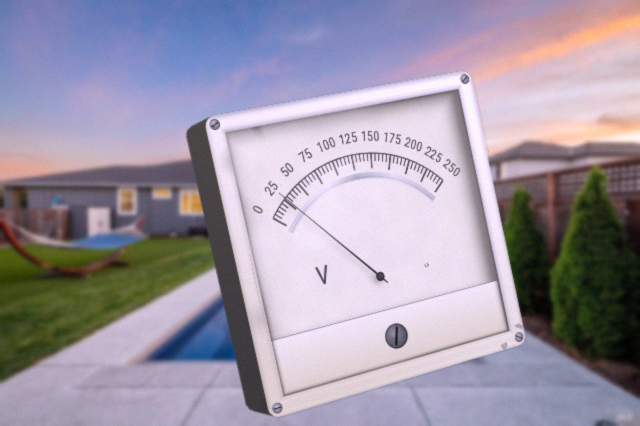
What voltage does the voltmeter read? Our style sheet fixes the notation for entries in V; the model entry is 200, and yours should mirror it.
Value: 25
